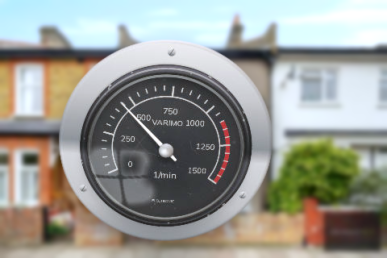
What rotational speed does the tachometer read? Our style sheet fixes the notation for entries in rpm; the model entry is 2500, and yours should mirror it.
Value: 450
